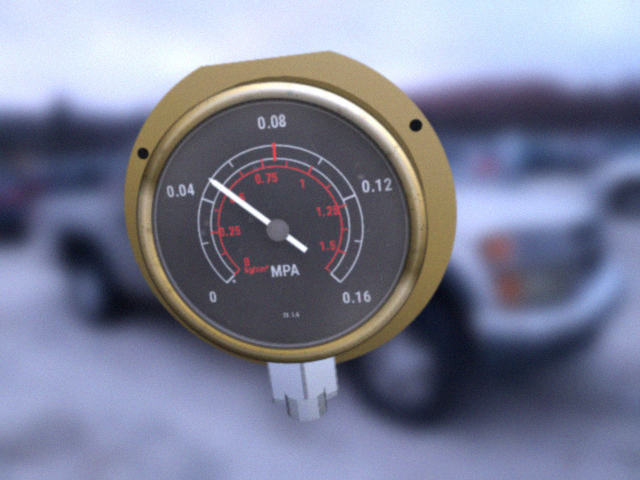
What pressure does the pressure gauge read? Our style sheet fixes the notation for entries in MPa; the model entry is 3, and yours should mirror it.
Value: 0.05
